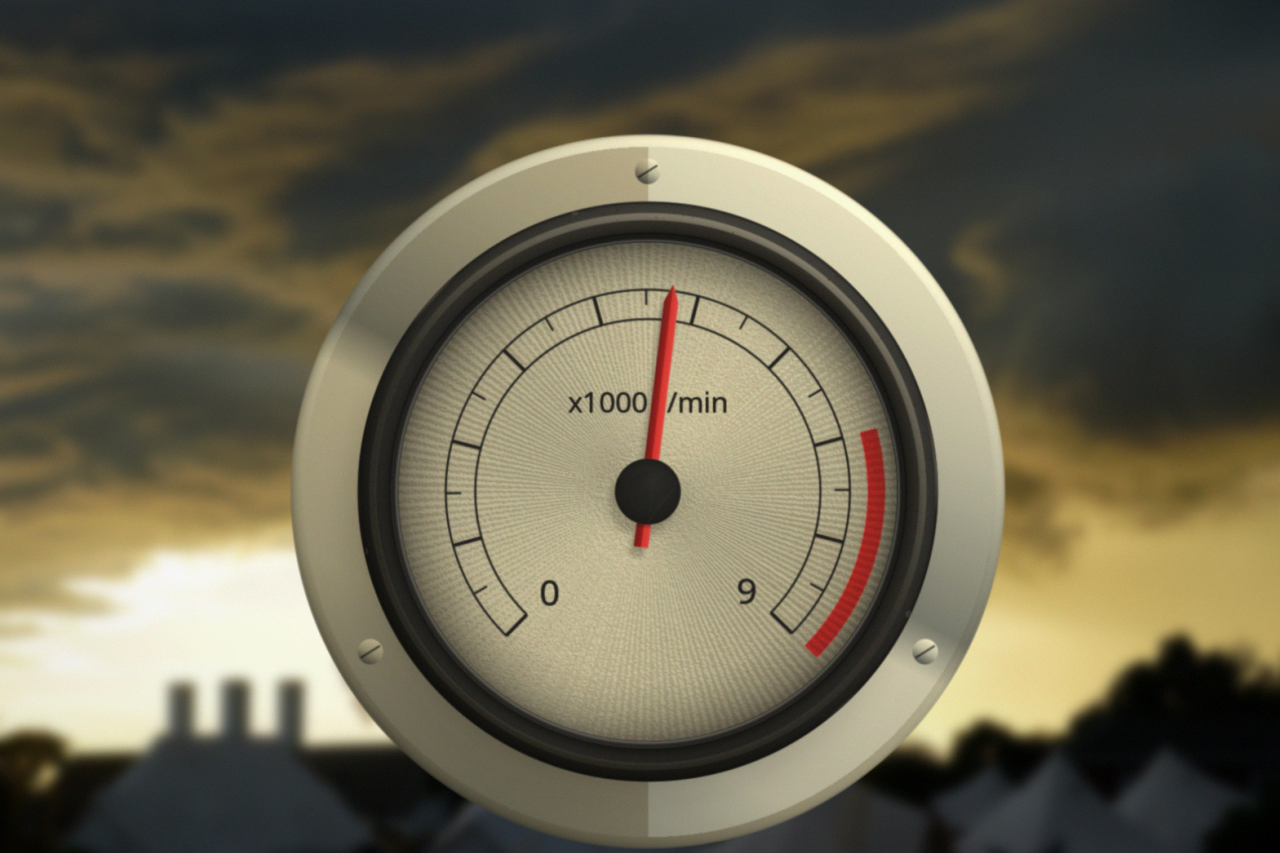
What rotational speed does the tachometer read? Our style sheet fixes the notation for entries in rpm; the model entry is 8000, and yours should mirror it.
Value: 4750
